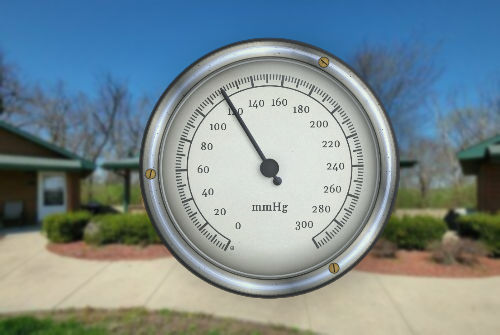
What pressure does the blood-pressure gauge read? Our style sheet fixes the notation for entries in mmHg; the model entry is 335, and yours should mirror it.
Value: 120
